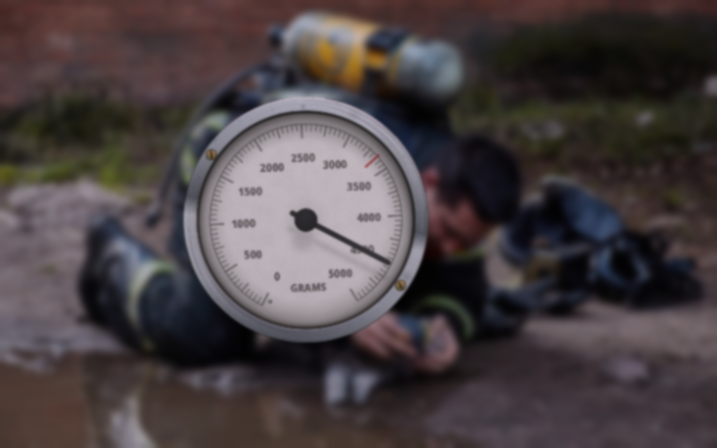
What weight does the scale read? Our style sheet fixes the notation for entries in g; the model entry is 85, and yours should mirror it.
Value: 4500
